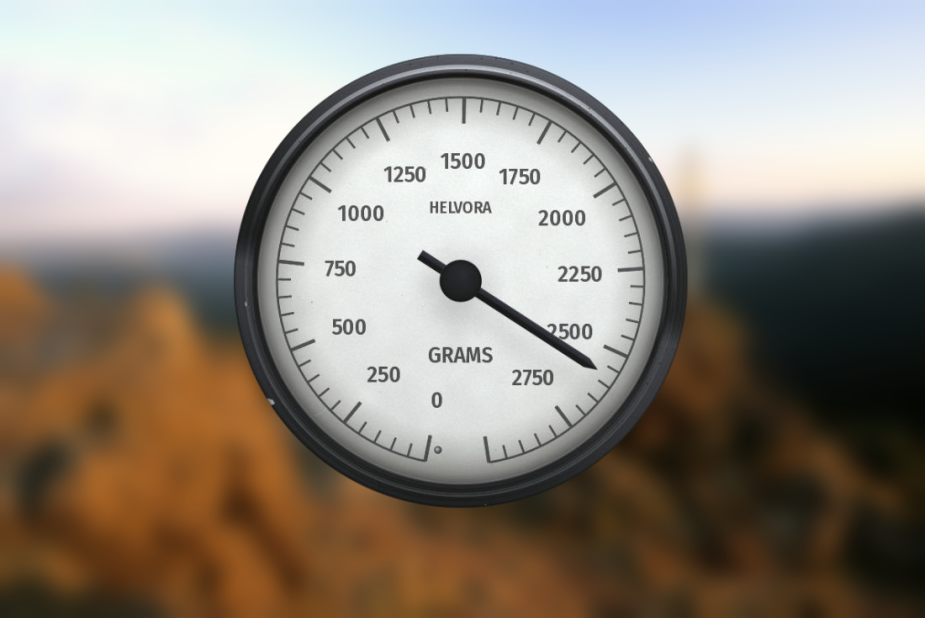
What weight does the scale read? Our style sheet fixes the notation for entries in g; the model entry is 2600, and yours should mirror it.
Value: 2575
